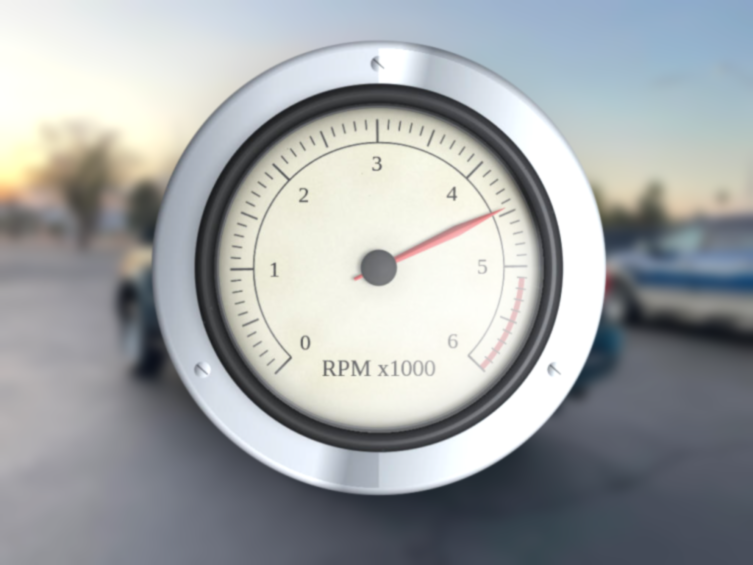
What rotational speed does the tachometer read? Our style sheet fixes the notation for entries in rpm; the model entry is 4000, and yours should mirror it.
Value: 4450
